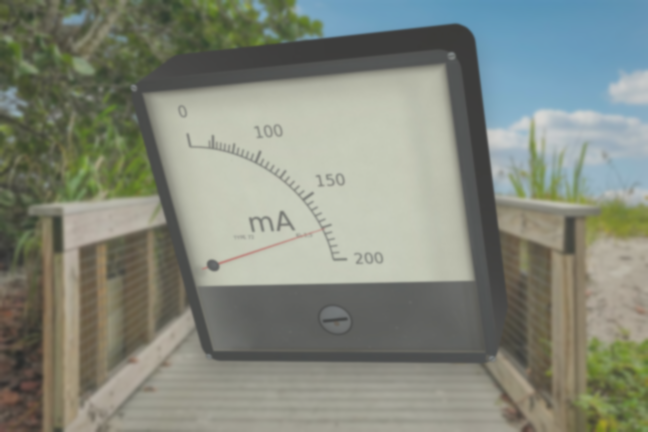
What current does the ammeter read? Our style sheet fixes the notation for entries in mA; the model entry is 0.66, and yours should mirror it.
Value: 175
